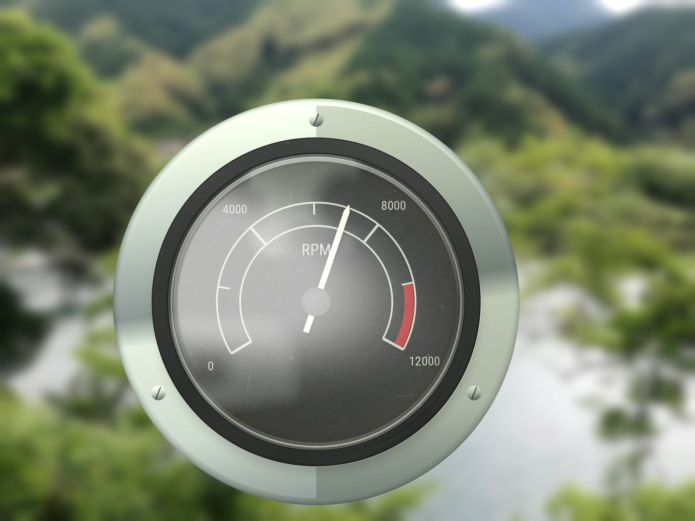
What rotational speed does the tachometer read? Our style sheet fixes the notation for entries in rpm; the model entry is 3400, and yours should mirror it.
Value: 7000
